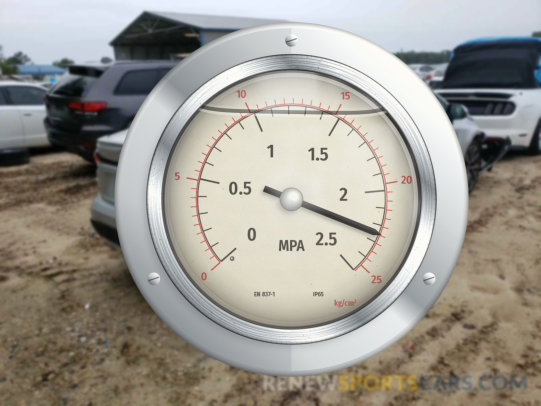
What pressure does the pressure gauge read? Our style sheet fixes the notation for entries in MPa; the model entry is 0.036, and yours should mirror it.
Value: 2.25
